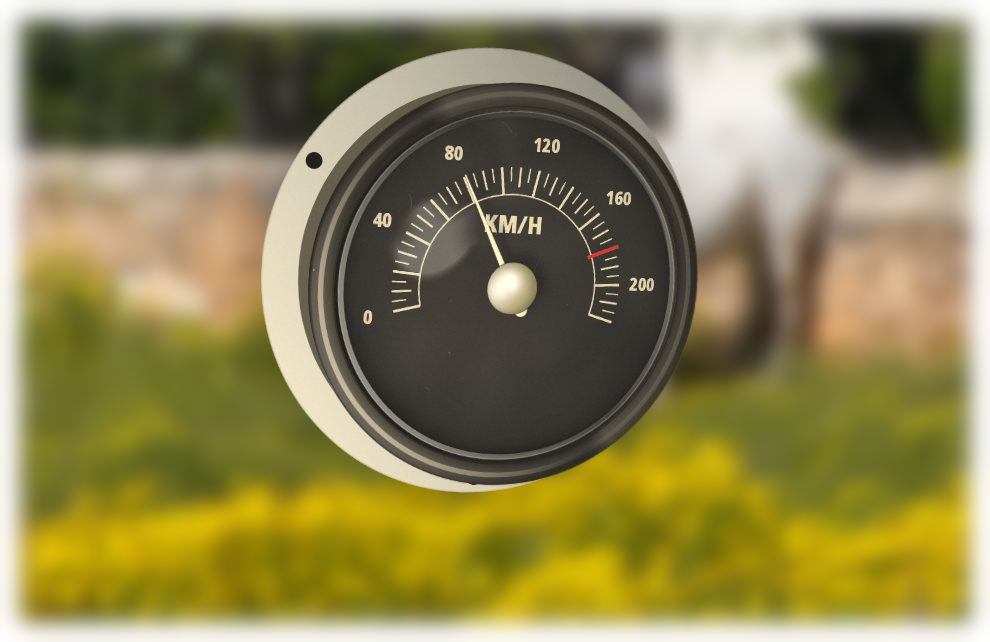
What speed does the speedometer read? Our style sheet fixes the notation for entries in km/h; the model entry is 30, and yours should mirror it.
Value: 80
